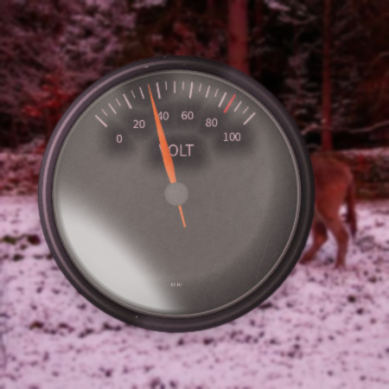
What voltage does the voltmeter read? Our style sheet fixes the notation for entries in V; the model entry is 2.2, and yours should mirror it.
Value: 35
